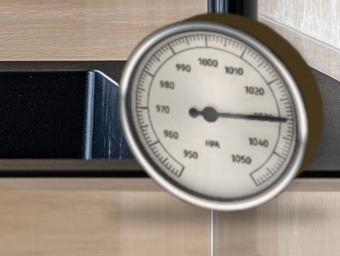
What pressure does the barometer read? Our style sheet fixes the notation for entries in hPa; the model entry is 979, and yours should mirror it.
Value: 1030
